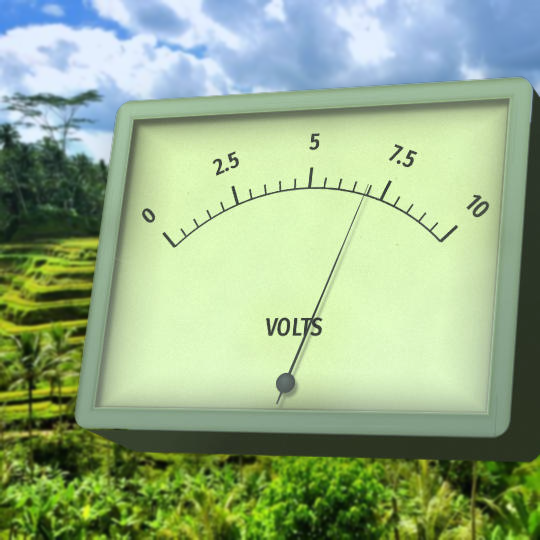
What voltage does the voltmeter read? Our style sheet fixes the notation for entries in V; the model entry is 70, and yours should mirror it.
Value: 7
